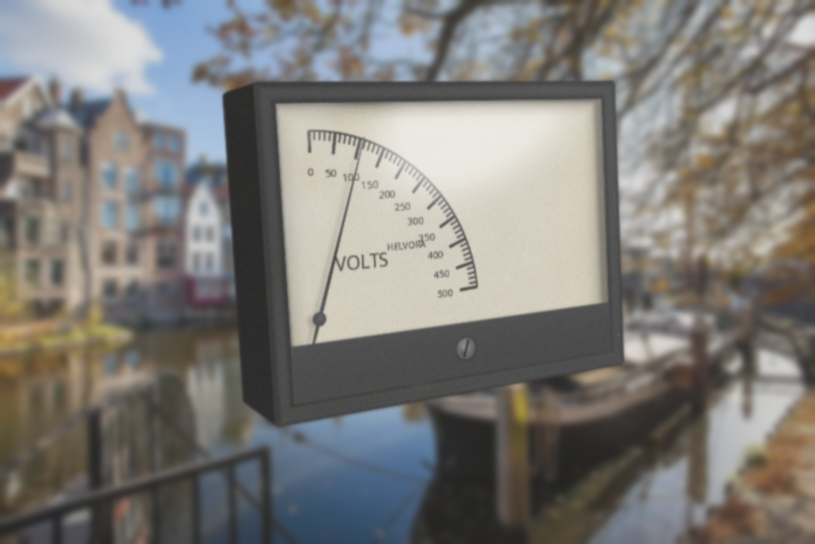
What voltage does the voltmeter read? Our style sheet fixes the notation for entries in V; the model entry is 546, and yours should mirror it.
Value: 100
